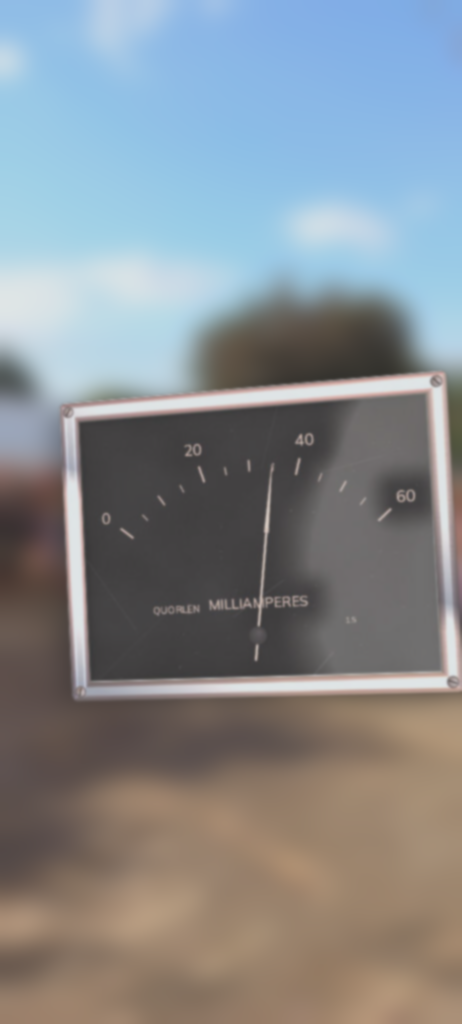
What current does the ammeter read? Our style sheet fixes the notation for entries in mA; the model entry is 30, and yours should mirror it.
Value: 35
